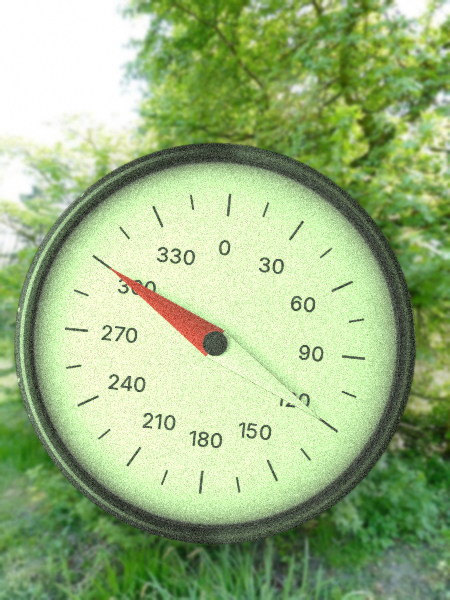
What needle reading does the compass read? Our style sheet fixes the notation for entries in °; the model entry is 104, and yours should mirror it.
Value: 300
